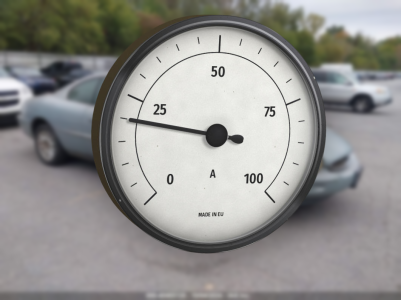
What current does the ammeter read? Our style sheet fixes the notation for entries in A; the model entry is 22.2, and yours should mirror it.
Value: 20
